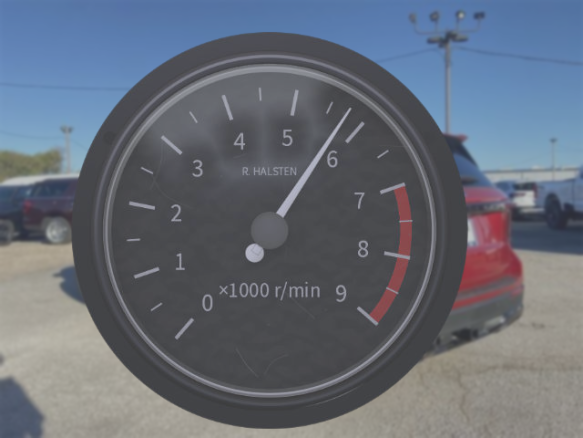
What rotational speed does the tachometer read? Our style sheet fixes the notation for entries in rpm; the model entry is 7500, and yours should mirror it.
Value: 5750
